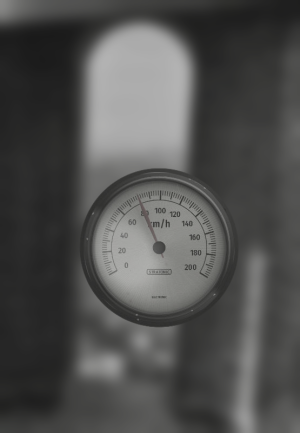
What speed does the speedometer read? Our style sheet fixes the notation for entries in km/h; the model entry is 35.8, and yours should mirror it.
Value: 80
